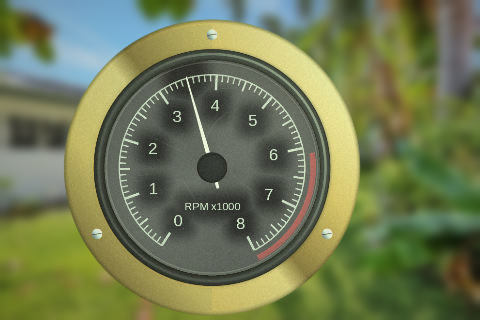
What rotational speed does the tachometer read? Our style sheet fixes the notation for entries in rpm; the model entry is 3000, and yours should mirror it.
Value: 3500
